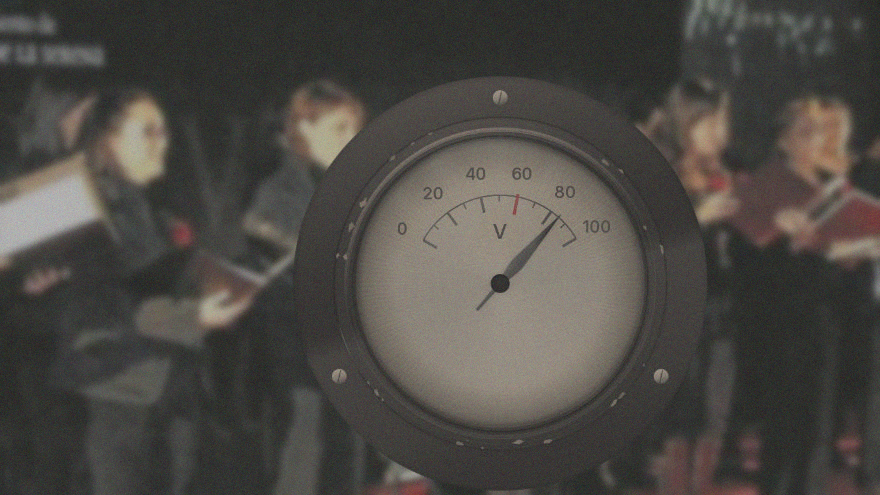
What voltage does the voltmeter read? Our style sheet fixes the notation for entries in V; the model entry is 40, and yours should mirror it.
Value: 85
